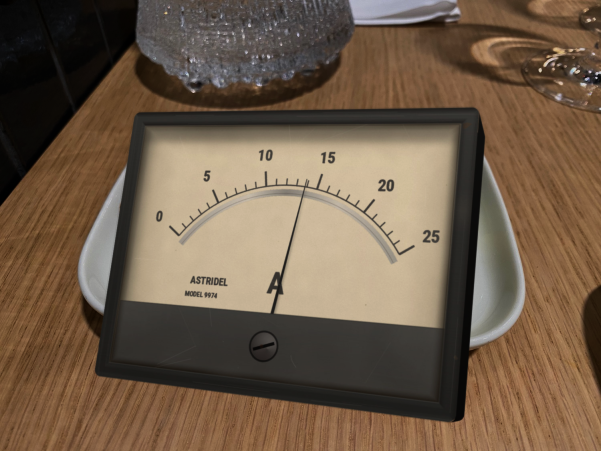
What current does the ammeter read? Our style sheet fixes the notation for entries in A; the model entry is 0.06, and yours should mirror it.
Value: 14
